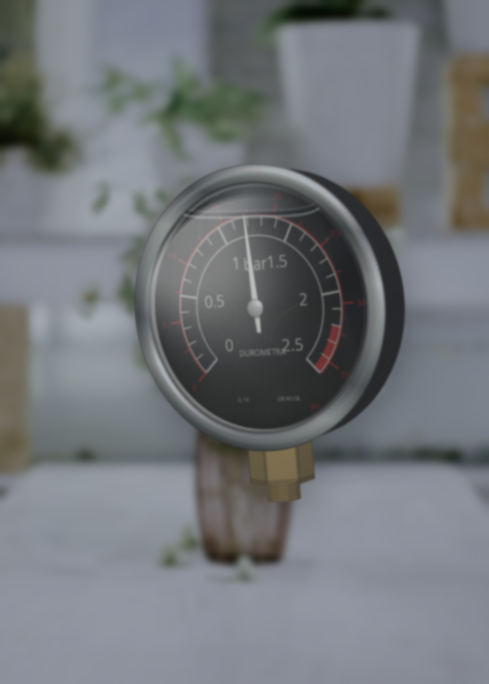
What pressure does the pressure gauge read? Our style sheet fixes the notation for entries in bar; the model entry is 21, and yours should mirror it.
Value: 1.2
